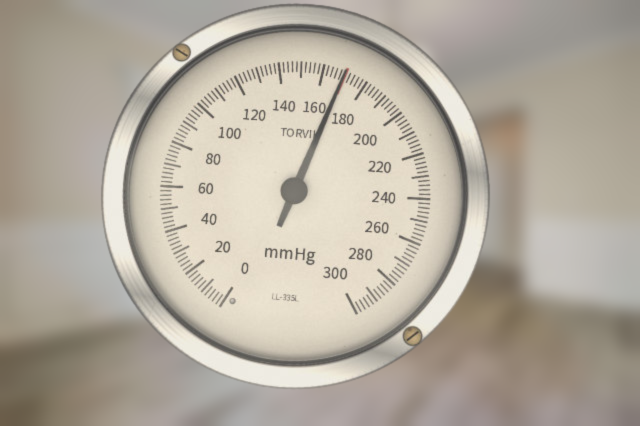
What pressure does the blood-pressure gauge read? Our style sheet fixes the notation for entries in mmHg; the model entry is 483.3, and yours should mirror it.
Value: 170
